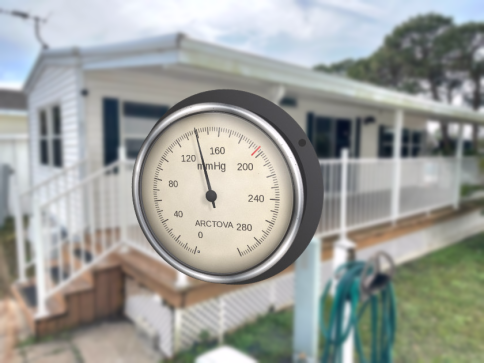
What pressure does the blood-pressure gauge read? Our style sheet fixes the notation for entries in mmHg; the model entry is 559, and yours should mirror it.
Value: 140
